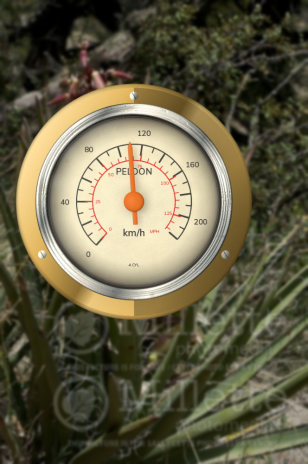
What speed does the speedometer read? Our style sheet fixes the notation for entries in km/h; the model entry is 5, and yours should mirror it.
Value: 110
